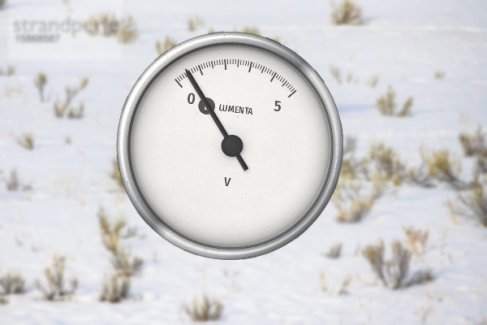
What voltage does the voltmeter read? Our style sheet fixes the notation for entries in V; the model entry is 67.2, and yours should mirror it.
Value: 0.5
